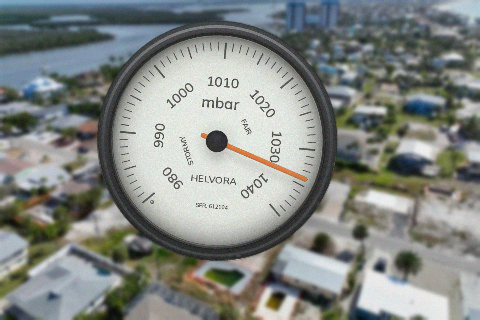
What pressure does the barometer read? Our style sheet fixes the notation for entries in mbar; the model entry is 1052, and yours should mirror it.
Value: 1034
